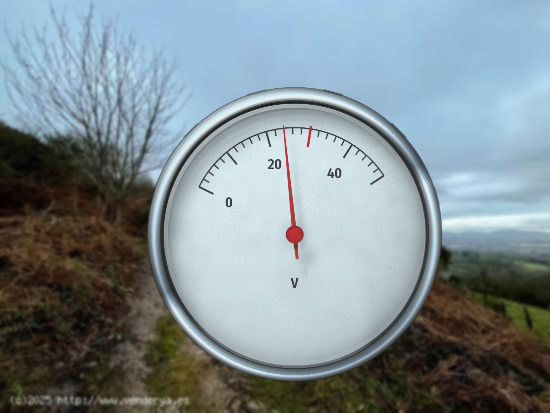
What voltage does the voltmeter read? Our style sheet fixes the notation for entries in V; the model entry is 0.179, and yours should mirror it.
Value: 24
